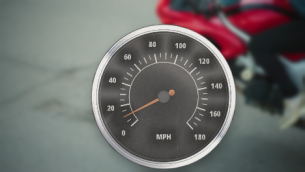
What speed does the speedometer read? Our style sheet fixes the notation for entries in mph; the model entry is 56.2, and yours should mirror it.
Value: 10
